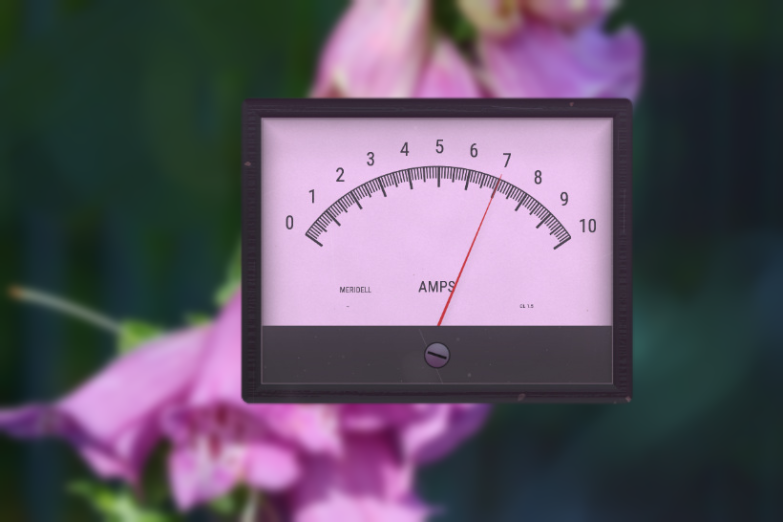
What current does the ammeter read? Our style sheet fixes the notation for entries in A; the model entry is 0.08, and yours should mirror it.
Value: 7
